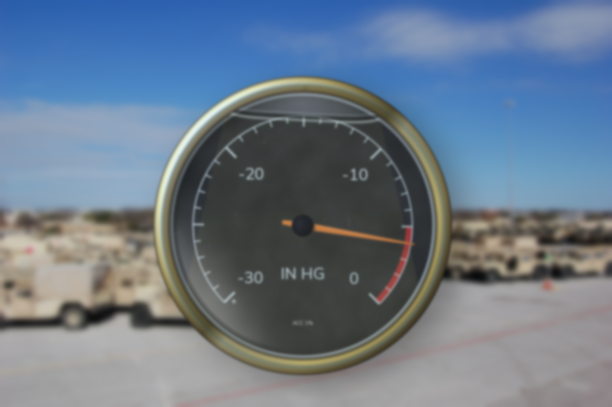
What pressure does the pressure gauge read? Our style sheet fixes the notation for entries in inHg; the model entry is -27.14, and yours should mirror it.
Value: -4
